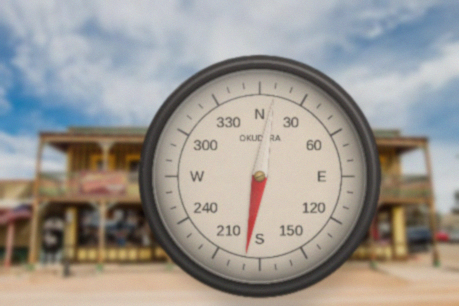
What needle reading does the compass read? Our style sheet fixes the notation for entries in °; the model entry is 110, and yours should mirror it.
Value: 190
